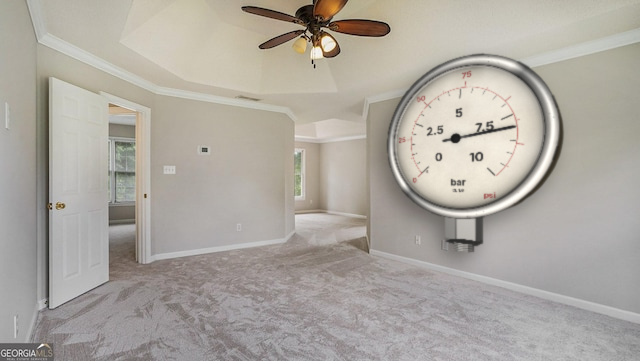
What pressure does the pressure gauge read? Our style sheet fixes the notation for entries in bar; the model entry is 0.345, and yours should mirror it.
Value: 8
